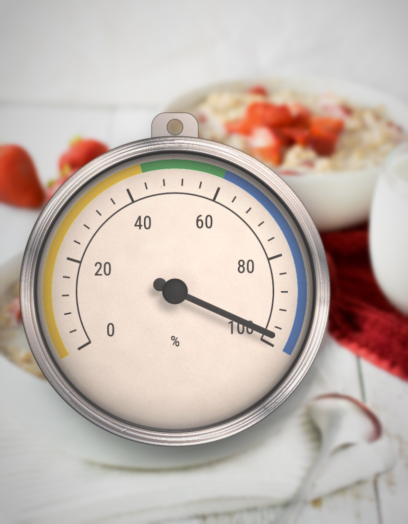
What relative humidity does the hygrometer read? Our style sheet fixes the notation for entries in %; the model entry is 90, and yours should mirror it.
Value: 98
